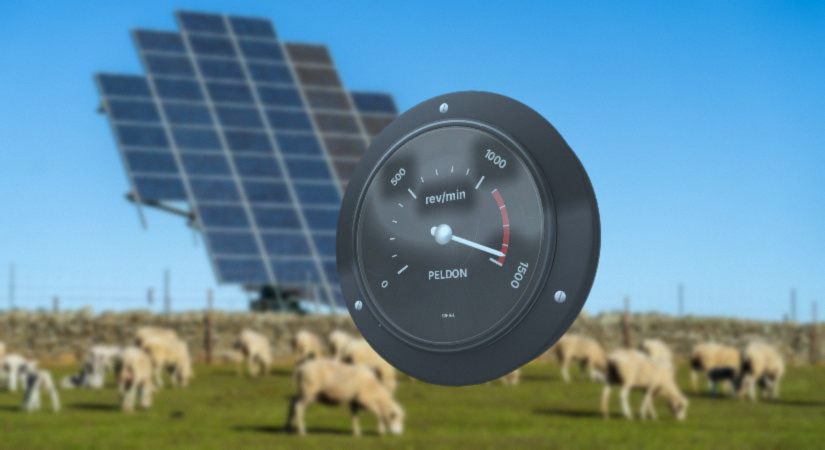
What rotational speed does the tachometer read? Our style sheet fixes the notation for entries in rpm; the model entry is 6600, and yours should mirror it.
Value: 1450
